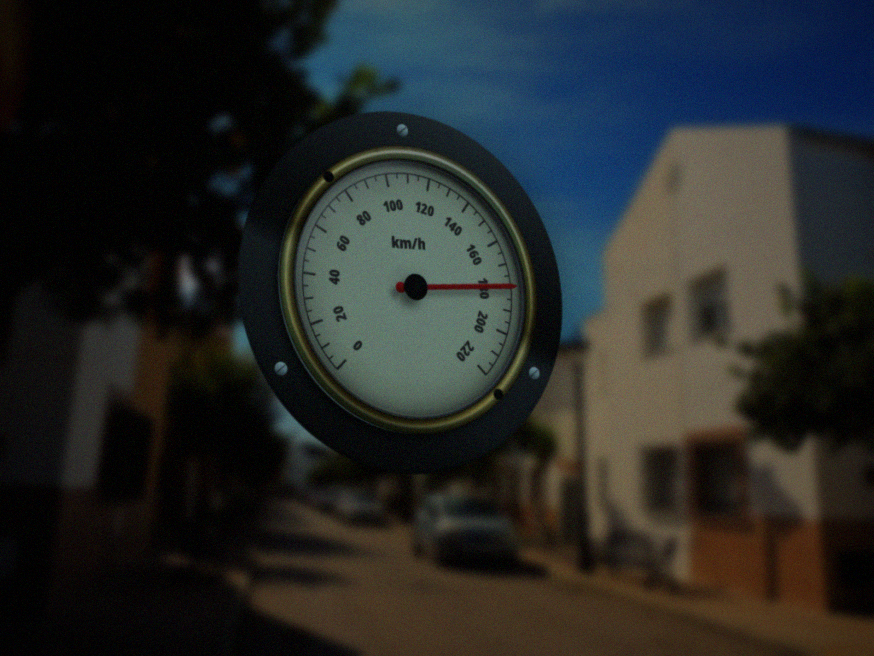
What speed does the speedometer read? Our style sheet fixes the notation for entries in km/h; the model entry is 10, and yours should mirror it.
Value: 180
